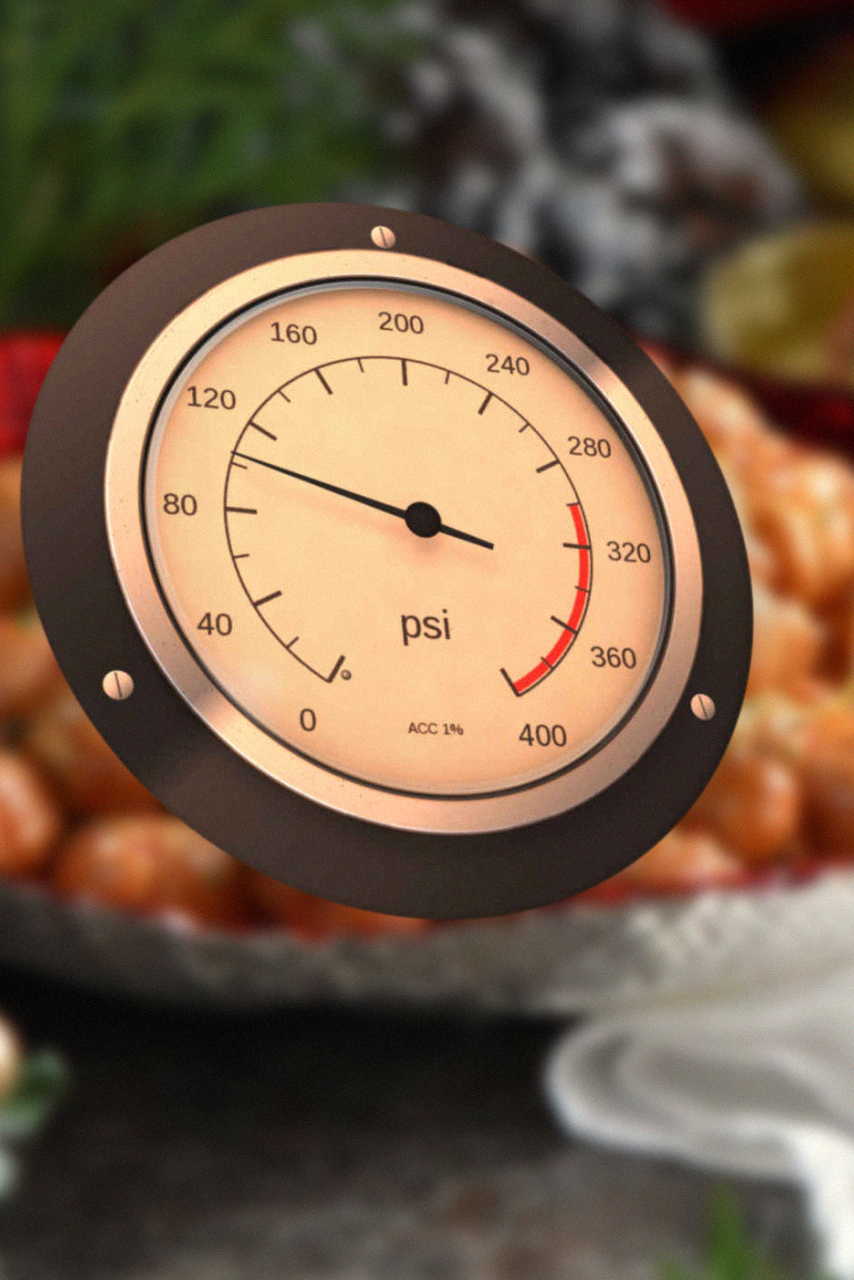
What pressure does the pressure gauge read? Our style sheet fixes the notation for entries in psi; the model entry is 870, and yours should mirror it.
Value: 100
